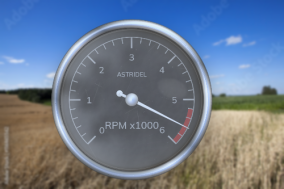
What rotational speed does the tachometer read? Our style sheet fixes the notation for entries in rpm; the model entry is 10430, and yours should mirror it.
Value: 5600
